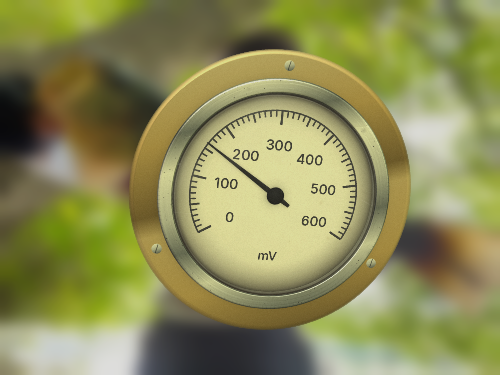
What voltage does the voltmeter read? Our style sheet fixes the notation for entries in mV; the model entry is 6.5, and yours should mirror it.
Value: 160
